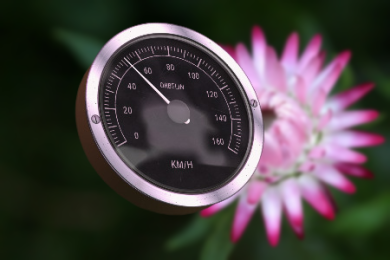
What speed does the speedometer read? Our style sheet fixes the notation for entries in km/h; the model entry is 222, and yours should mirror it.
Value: 50
